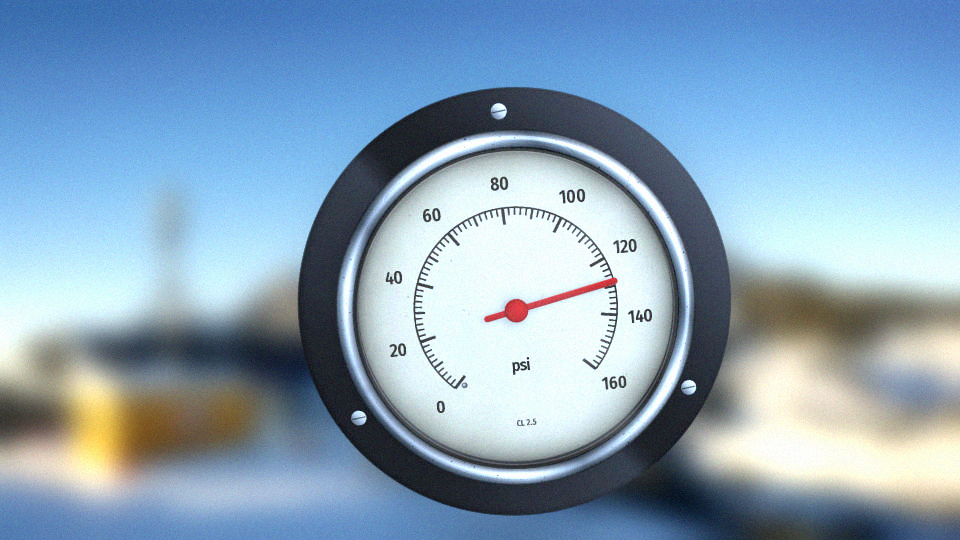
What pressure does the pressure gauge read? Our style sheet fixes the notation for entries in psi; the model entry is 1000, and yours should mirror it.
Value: 128
